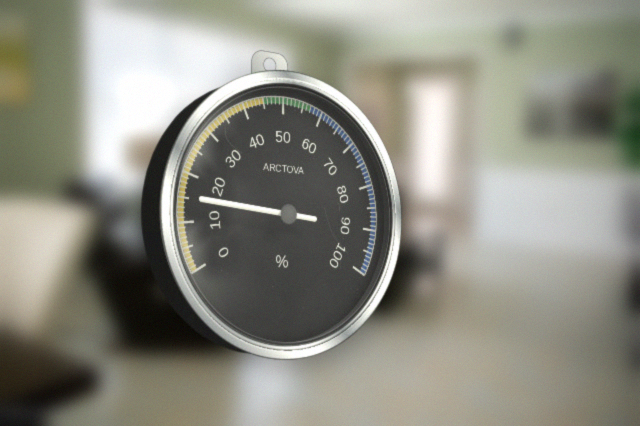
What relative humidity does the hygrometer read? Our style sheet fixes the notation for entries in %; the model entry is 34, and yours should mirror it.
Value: 15
